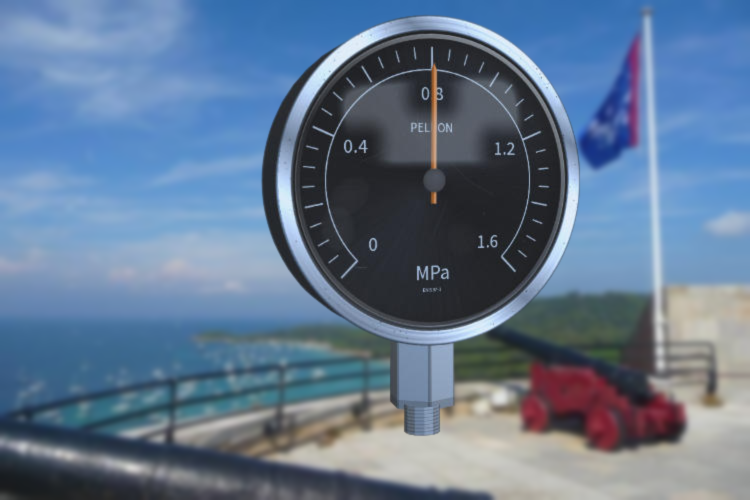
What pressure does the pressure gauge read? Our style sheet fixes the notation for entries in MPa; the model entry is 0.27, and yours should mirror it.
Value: 0.8
